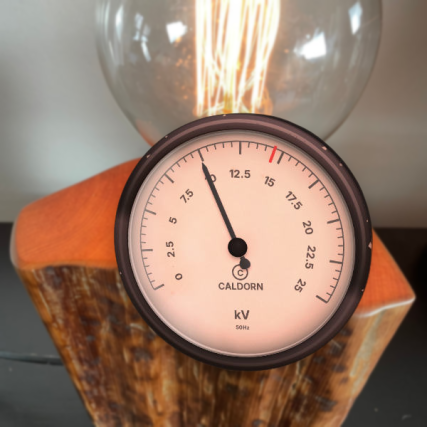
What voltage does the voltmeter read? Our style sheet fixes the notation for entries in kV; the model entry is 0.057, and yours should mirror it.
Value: 10
